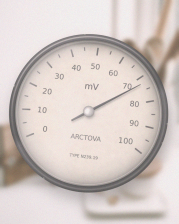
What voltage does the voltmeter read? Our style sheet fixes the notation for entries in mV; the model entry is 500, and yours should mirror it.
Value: 72.5
